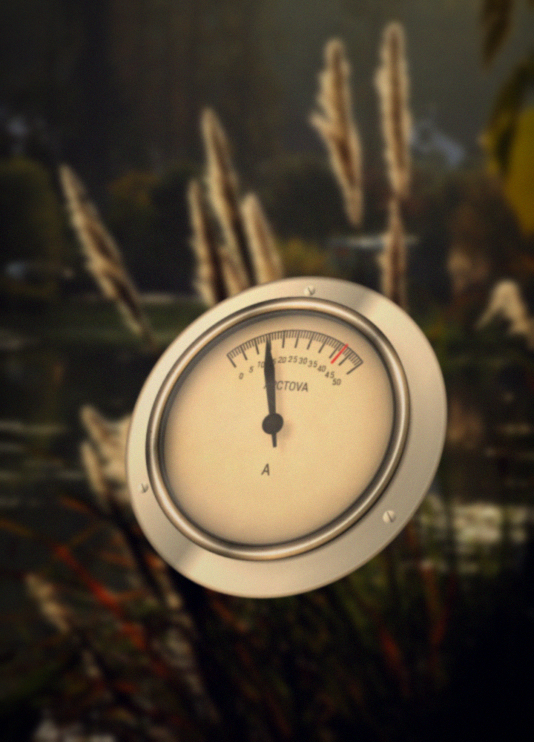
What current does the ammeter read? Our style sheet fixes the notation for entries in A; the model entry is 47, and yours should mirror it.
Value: 15
